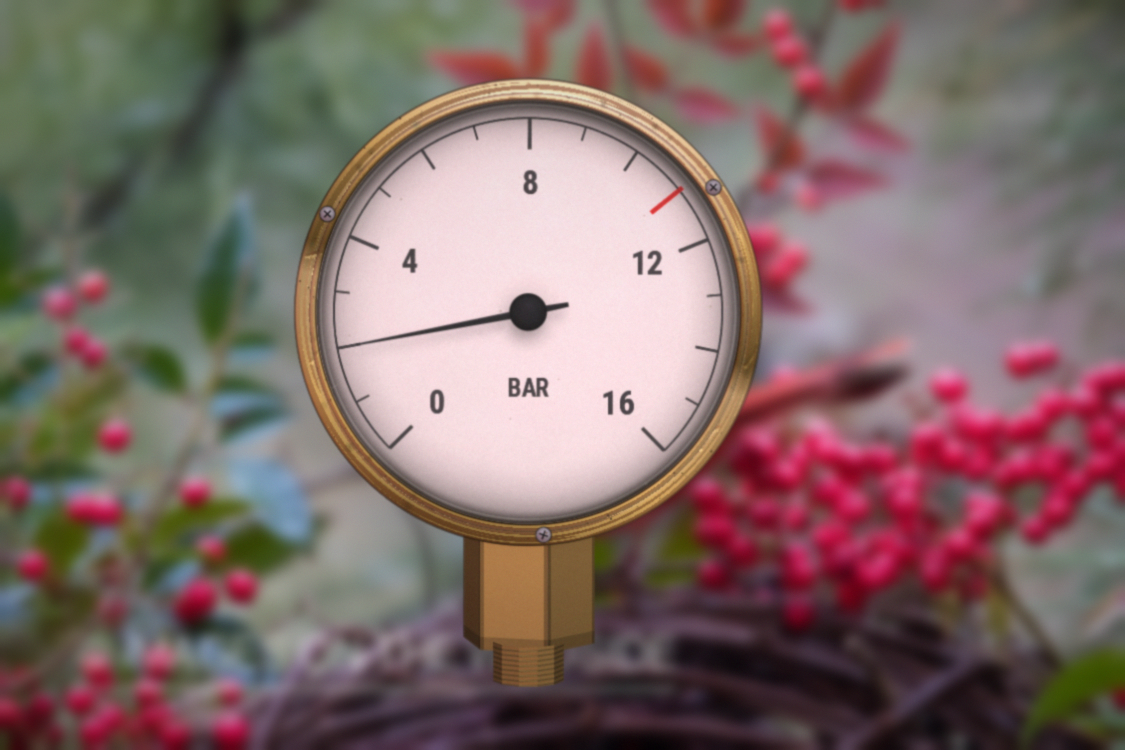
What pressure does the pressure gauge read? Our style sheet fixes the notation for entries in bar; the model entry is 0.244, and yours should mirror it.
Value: 2
